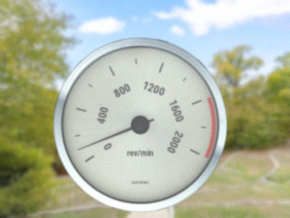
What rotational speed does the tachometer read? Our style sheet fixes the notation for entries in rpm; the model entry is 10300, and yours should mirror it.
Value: 100
